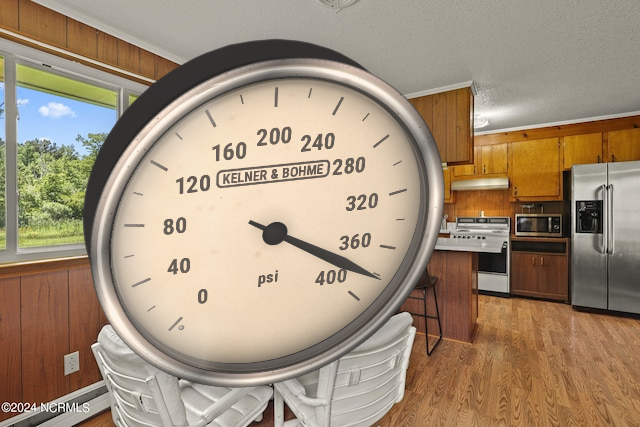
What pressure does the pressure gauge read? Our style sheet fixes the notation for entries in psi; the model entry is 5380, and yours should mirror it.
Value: 380
